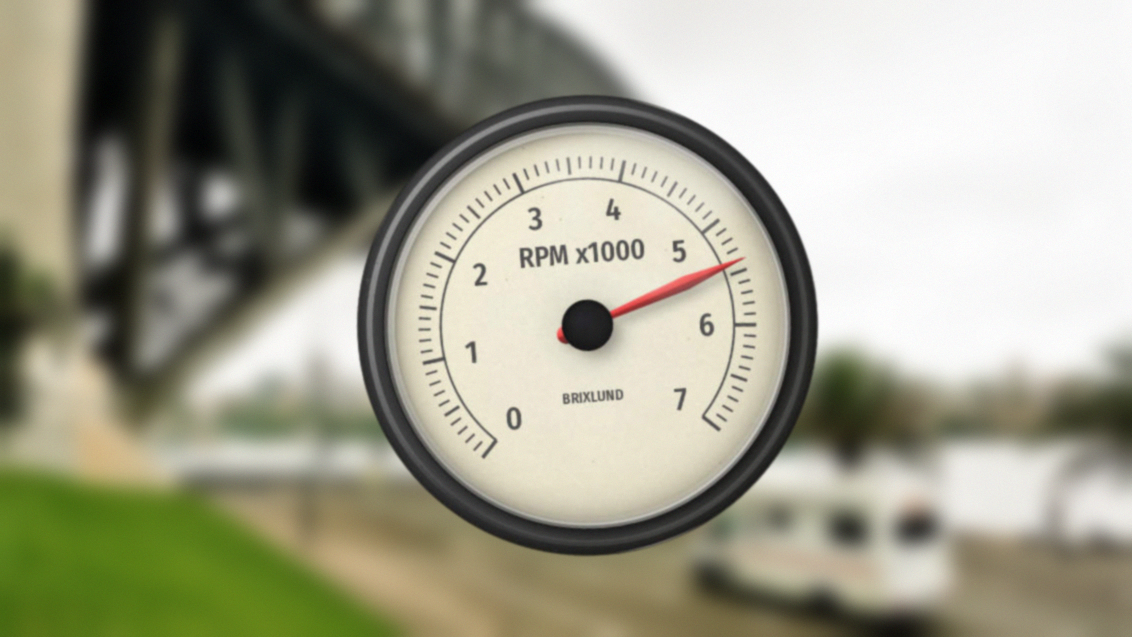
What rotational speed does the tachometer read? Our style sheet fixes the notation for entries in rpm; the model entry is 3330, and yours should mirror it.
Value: 5400
